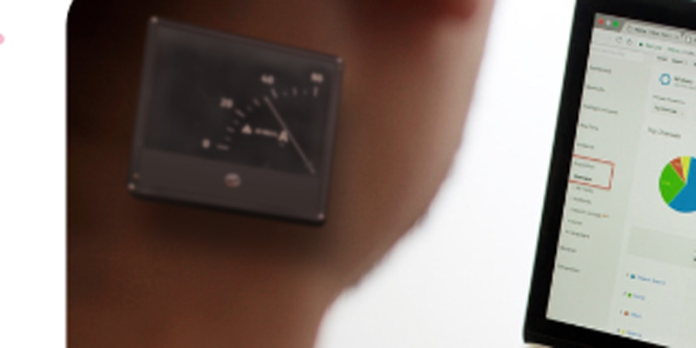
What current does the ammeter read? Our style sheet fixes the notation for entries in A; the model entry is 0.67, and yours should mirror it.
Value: 35
